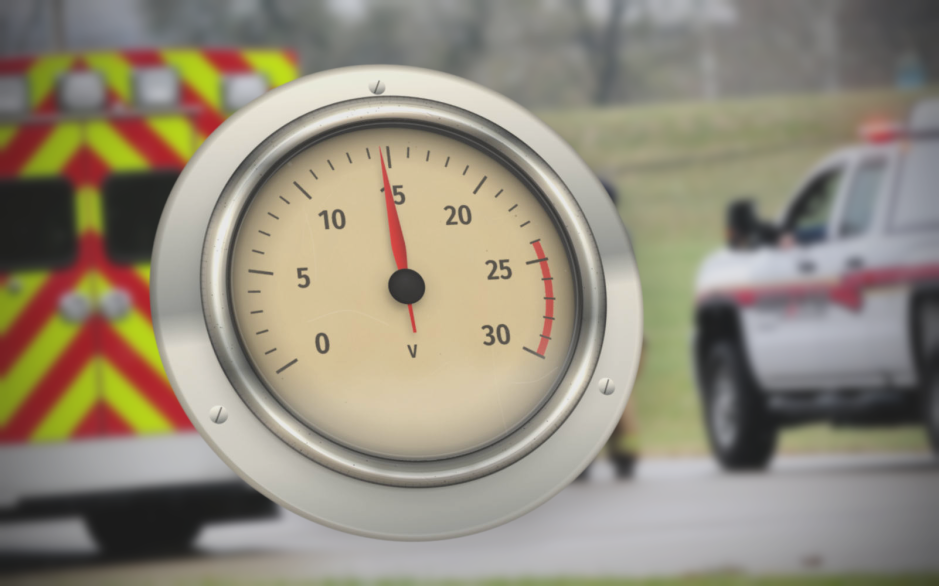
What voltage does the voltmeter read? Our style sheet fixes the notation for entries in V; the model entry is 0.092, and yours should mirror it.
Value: 14.5
